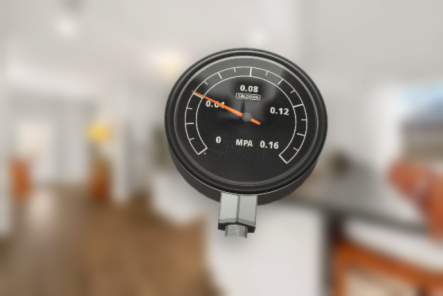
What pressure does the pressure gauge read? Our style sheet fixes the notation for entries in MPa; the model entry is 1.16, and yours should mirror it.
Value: 0.04
